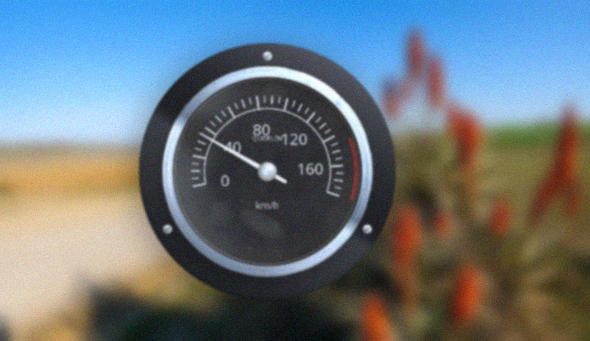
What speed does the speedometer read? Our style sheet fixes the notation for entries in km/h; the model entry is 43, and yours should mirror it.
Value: 35
